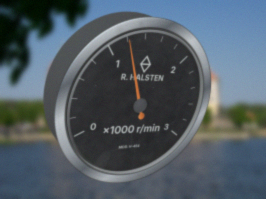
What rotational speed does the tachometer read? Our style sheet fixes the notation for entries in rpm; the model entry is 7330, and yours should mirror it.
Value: 1200
